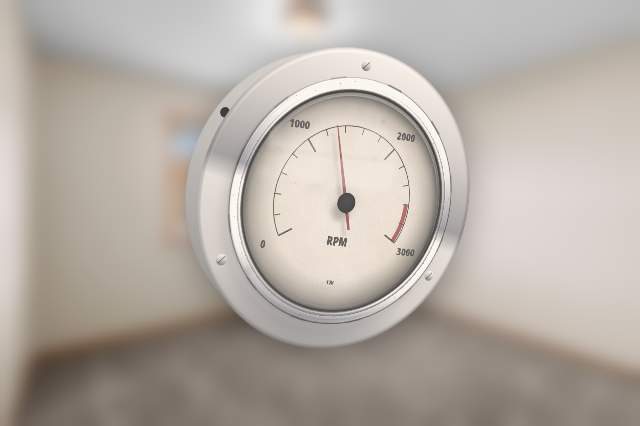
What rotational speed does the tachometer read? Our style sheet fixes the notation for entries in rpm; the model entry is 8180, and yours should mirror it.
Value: 1300
